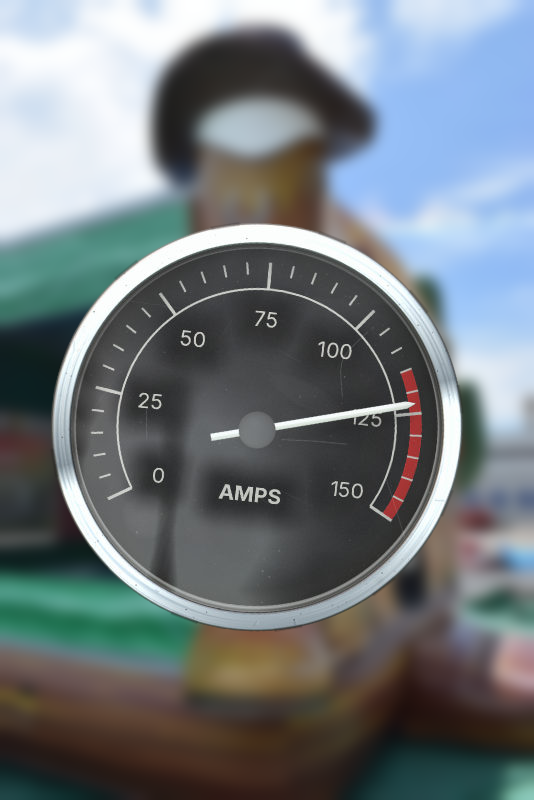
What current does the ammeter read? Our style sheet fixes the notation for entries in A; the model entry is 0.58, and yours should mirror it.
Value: 122.5
